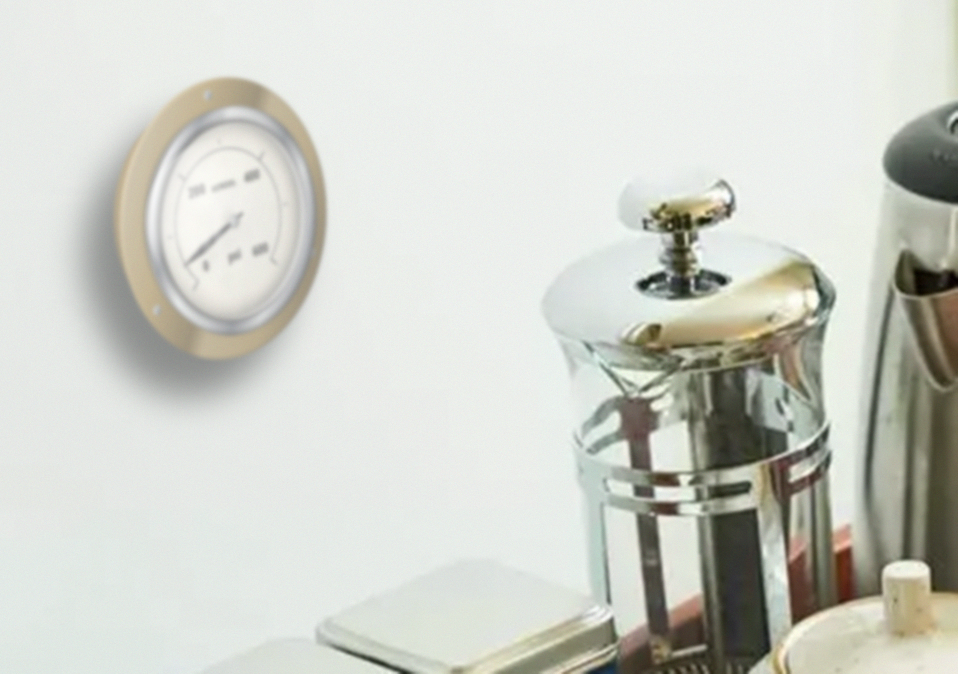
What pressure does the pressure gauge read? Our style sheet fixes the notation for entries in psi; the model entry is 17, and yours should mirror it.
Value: 50
